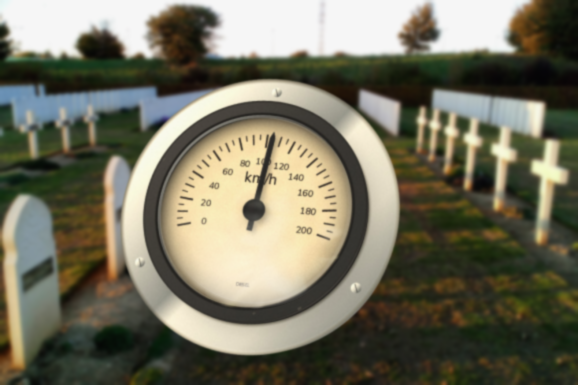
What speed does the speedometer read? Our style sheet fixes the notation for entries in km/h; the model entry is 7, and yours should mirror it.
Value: 105
